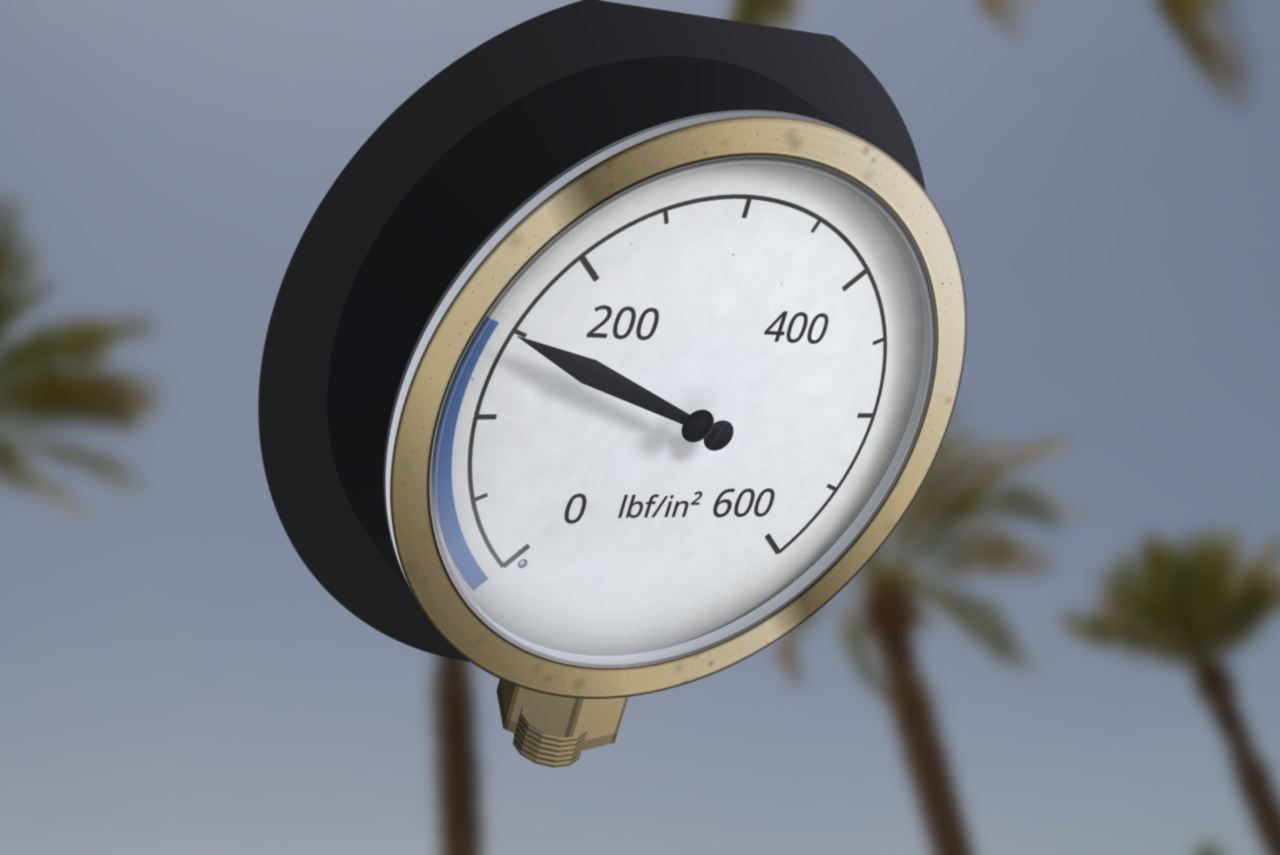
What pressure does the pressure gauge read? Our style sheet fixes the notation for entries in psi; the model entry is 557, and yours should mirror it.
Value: 150
